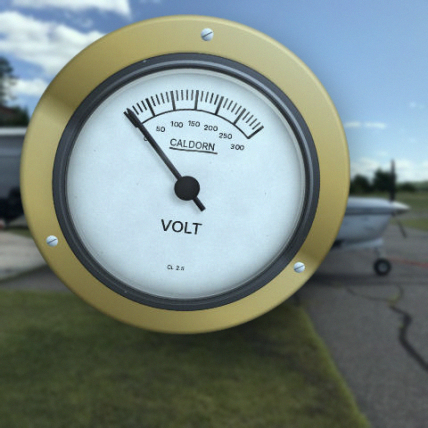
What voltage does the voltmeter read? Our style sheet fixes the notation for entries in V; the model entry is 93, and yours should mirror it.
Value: 10
